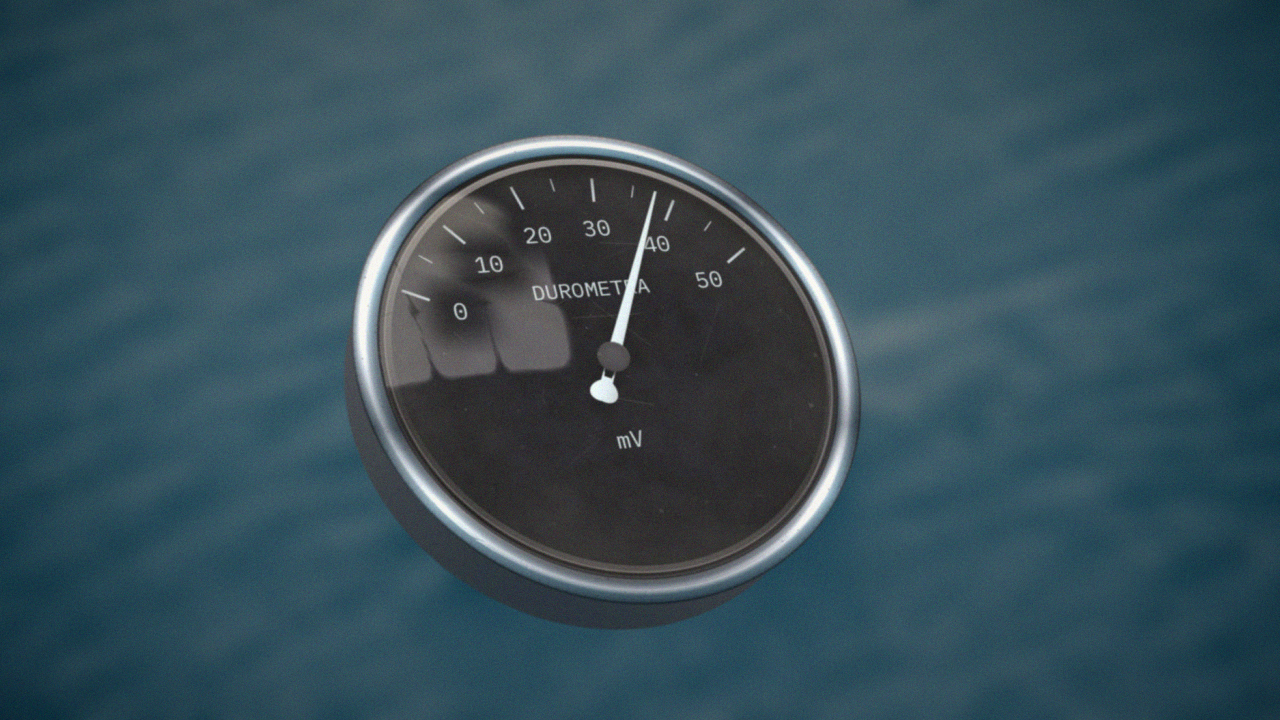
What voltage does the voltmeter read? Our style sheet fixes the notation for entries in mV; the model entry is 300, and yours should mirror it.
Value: 37.5
